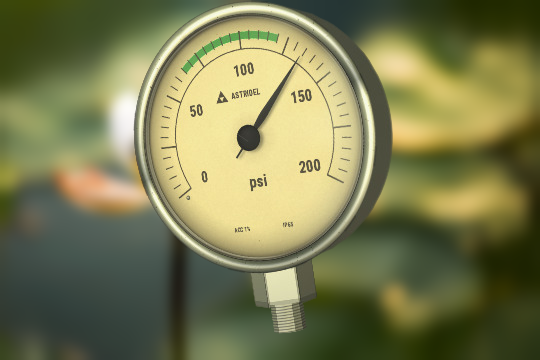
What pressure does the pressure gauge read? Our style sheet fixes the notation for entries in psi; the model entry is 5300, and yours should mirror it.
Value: 135
